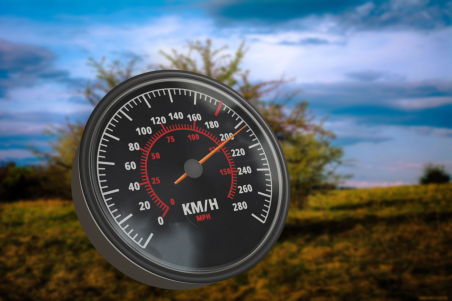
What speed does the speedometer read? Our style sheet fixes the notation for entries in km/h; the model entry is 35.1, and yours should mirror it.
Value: 204
